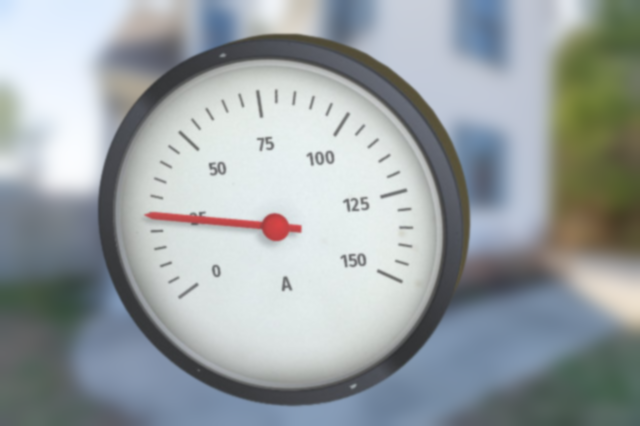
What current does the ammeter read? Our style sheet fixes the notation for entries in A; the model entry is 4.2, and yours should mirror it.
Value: 25
